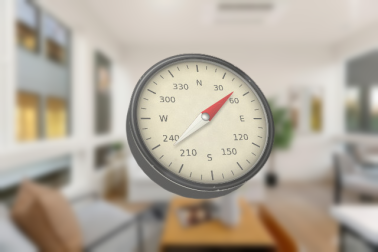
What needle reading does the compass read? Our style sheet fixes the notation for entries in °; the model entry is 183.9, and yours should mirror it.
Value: 50
